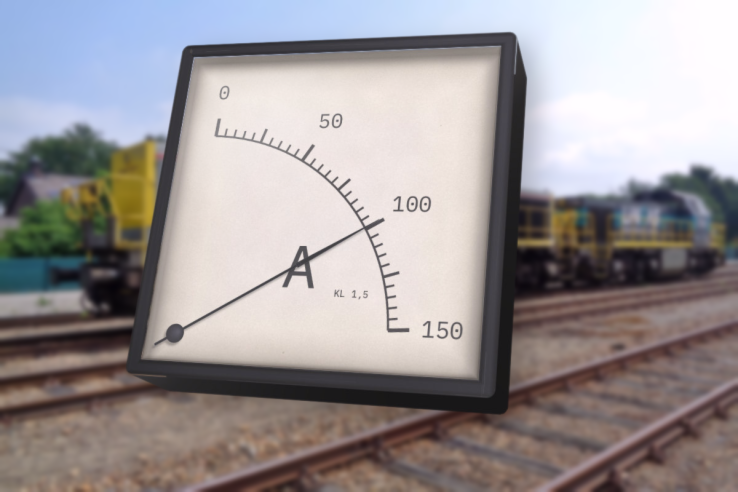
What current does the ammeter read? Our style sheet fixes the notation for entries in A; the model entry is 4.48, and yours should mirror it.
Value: 100
